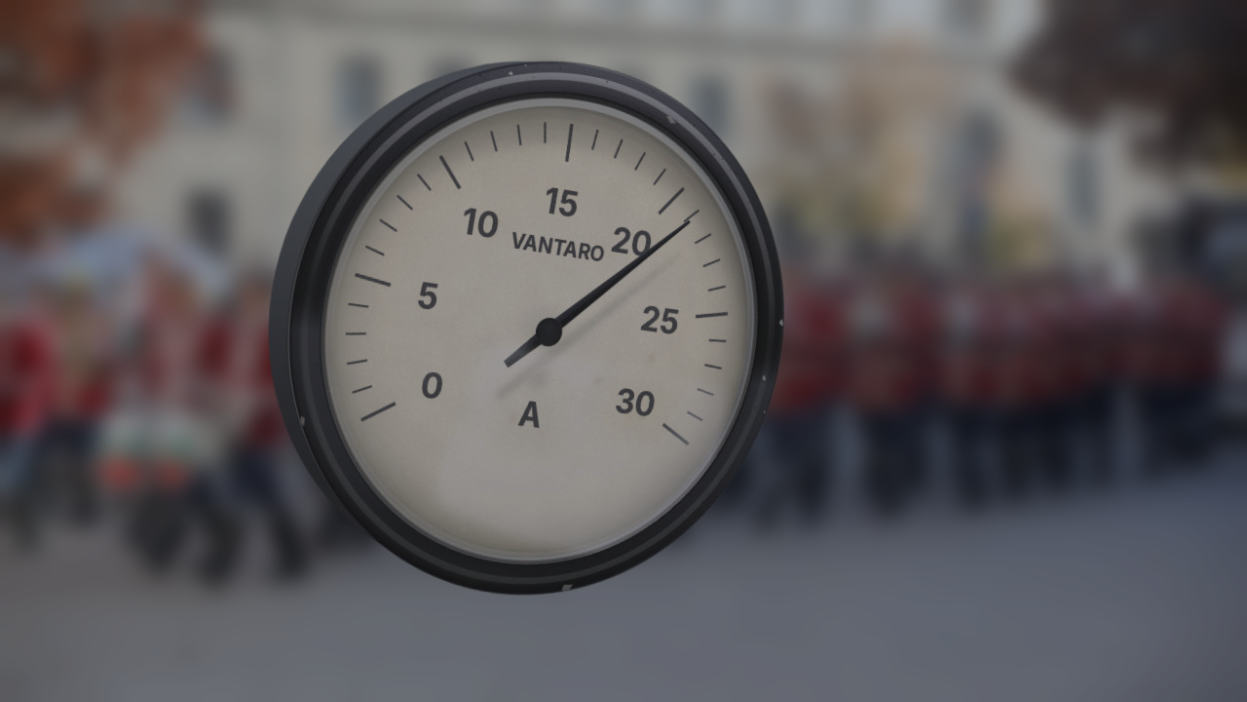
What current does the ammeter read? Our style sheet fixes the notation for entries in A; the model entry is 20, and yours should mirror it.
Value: 21
